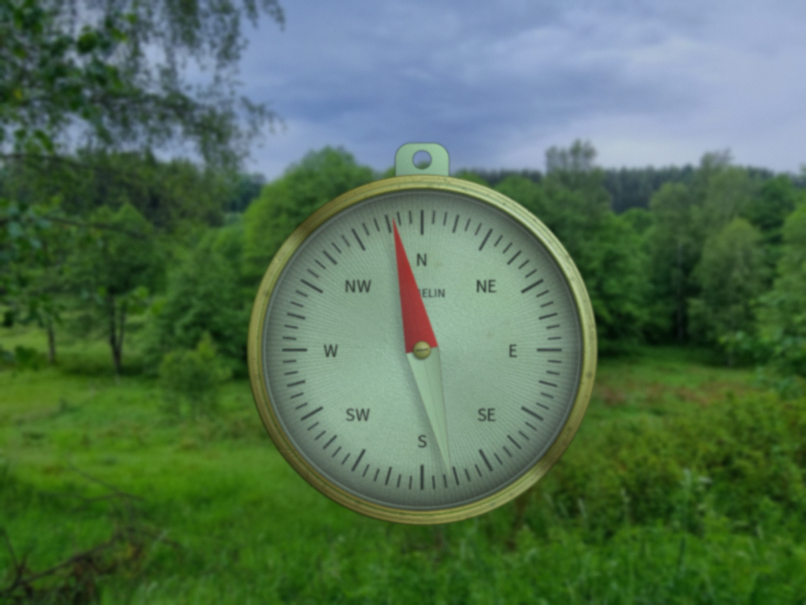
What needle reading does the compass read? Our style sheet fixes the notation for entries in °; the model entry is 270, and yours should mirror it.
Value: 347.5
